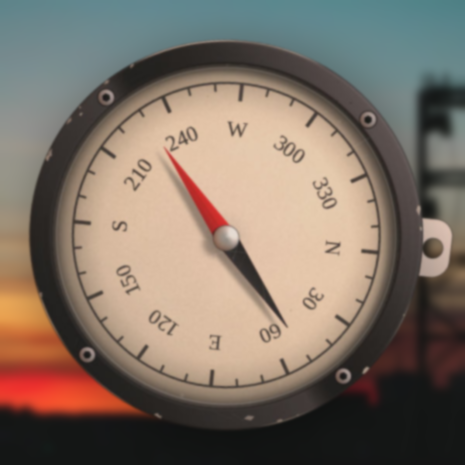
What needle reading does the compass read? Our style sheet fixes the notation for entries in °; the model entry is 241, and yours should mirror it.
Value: 230
